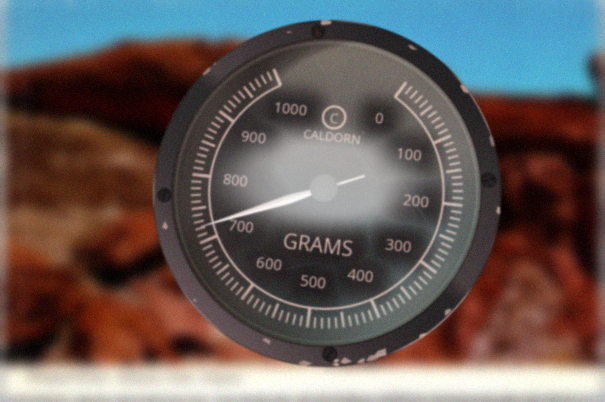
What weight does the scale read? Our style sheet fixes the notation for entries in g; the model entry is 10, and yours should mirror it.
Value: 720
